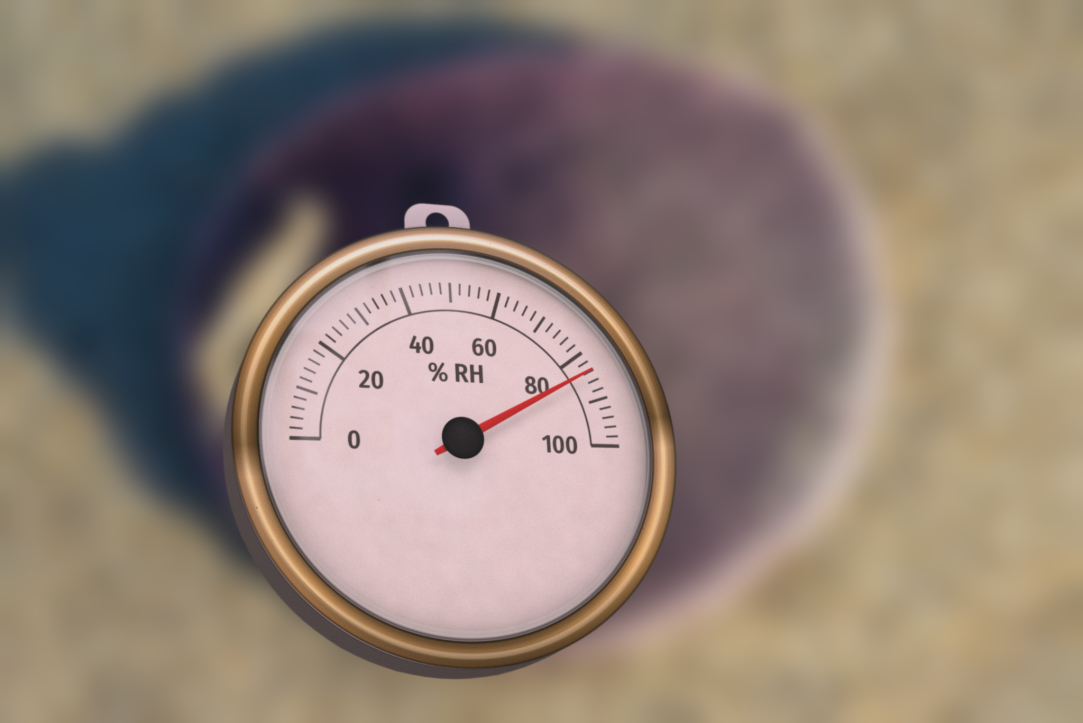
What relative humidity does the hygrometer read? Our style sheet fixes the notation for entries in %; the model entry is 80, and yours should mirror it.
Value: 84
